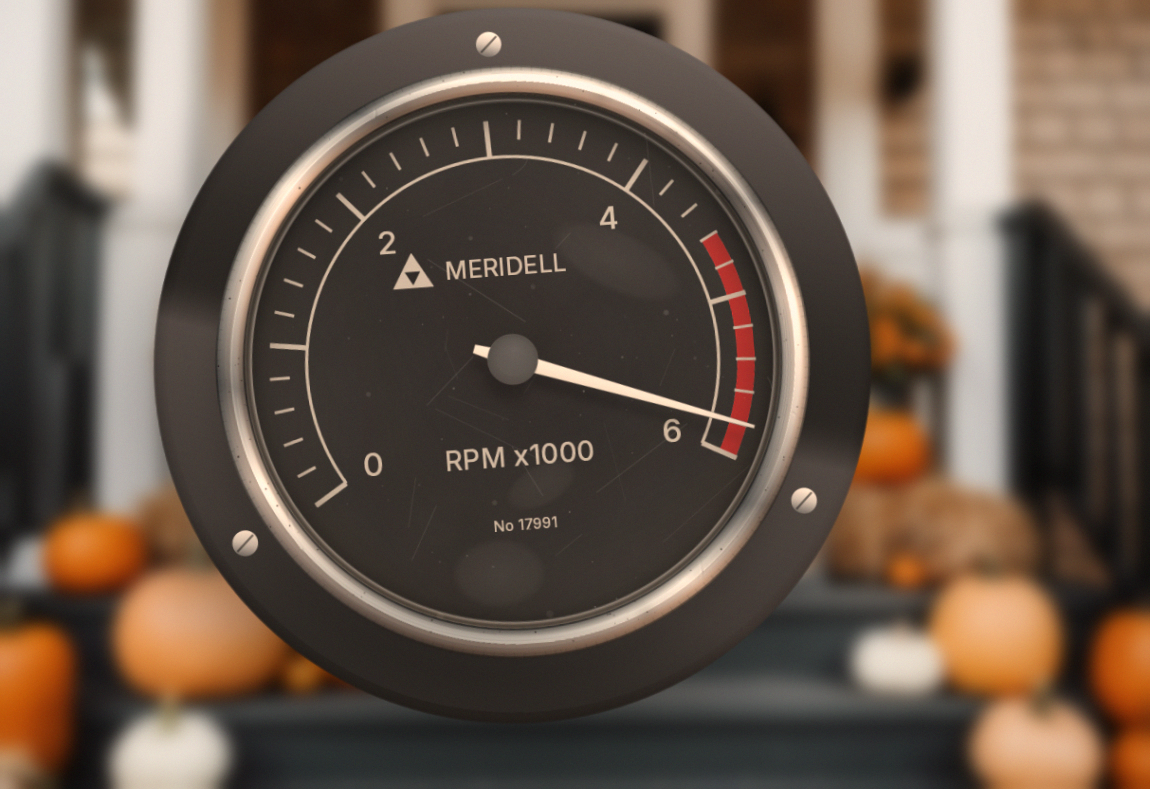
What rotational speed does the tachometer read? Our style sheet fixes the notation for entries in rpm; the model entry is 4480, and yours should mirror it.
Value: 5800
